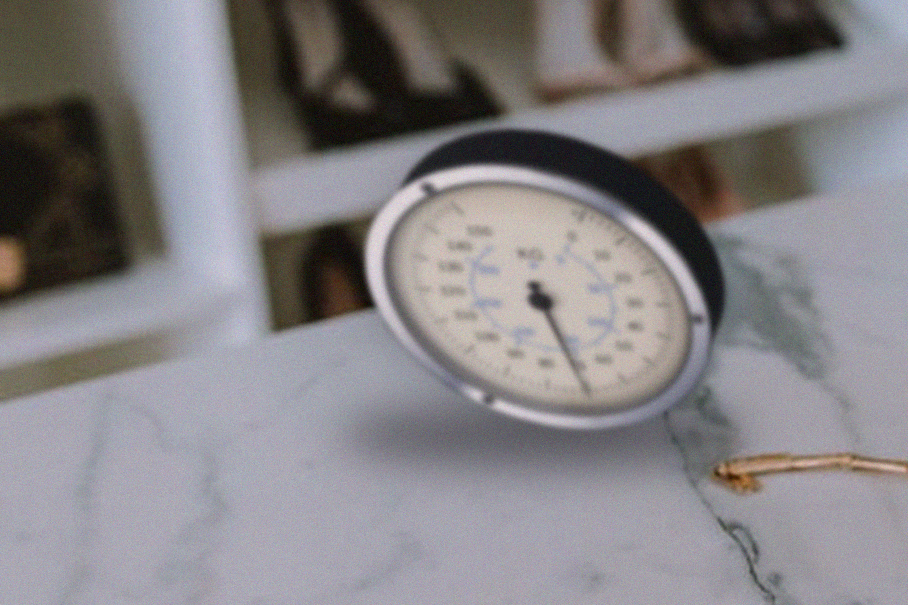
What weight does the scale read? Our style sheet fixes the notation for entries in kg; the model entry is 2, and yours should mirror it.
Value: 70
